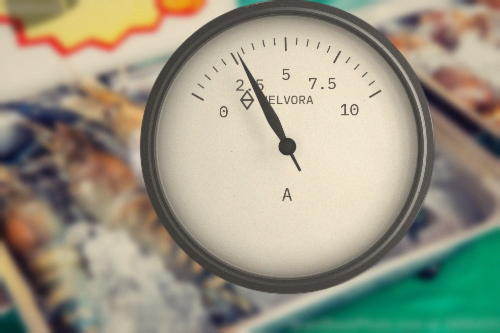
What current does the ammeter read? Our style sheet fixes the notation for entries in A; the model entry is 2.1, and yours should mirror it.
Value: 2.75
